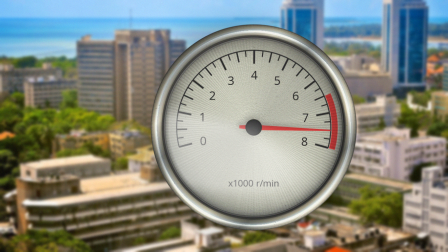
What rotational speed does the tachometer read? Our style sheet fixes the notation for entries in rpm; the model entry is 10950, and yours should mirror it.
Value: 7500
